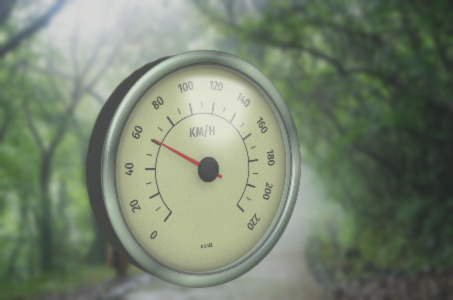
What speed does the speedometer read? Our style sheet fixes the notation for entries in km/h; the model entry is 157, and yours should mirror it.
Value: 60
